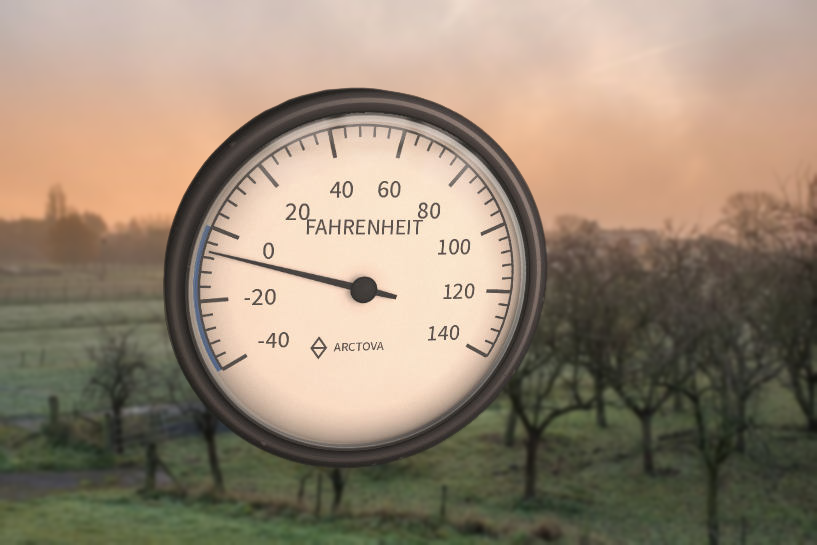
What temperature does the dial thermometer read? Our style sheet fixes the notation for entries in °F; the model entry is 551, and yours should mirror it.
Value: -6
